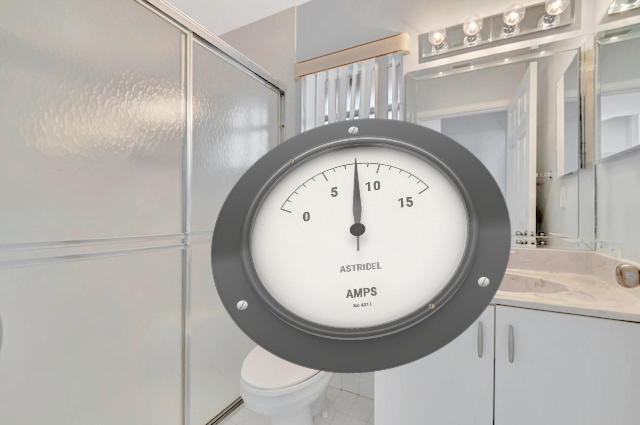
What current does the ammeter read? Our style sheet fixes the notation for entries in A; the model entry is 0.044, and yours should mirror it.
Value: 8
